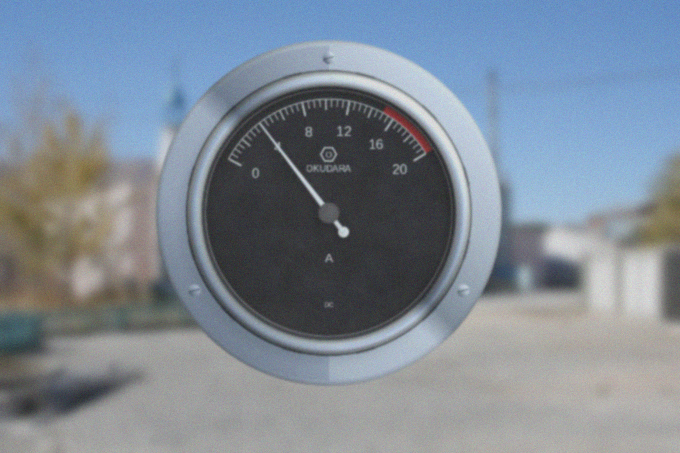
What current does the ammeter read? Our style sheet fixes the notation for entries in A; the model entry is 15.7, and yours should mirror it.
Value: 4
